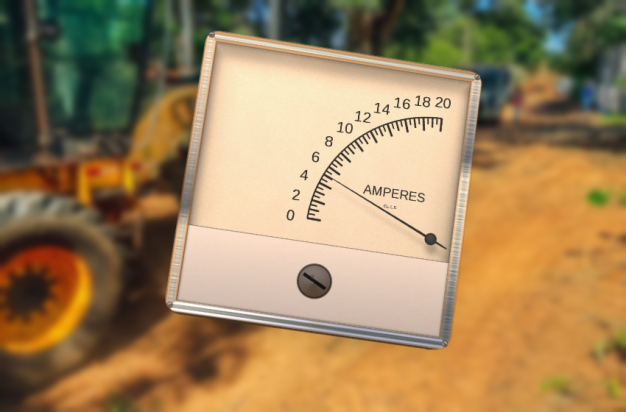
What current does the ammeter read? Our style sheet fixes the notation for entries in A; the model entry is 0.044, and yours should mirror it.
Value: 5
